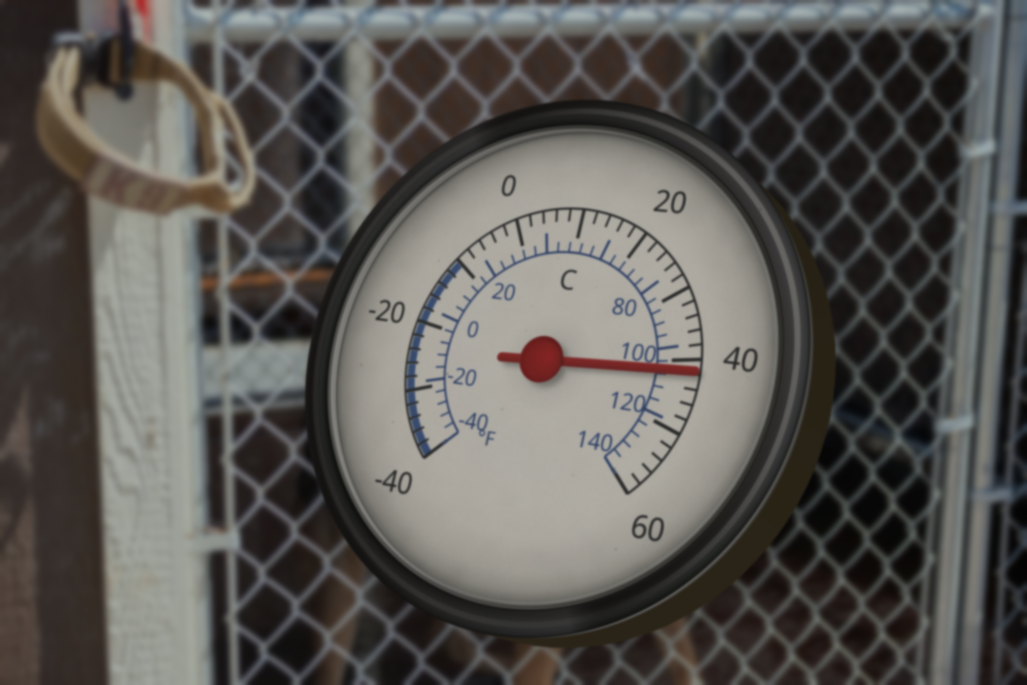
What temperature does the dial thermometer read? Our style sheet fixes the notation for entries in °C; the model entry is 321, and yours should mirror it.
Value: 42
